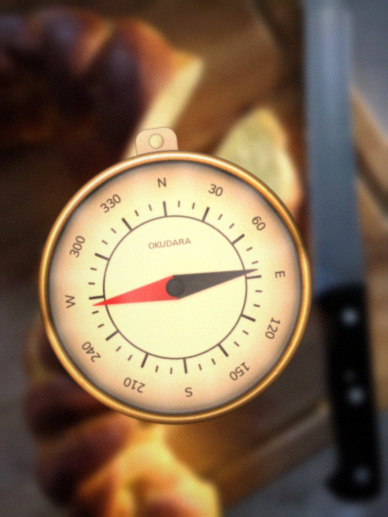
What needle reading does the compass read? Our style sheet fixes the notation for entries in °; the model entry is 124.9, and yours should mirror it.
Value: 265
